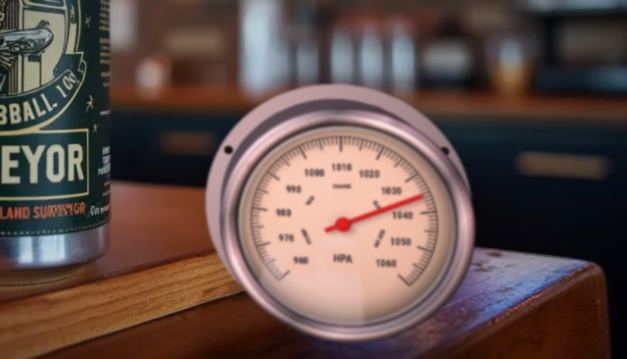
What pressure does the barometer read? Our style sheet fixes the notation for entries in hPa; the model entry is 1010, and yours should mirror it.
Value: 1035
